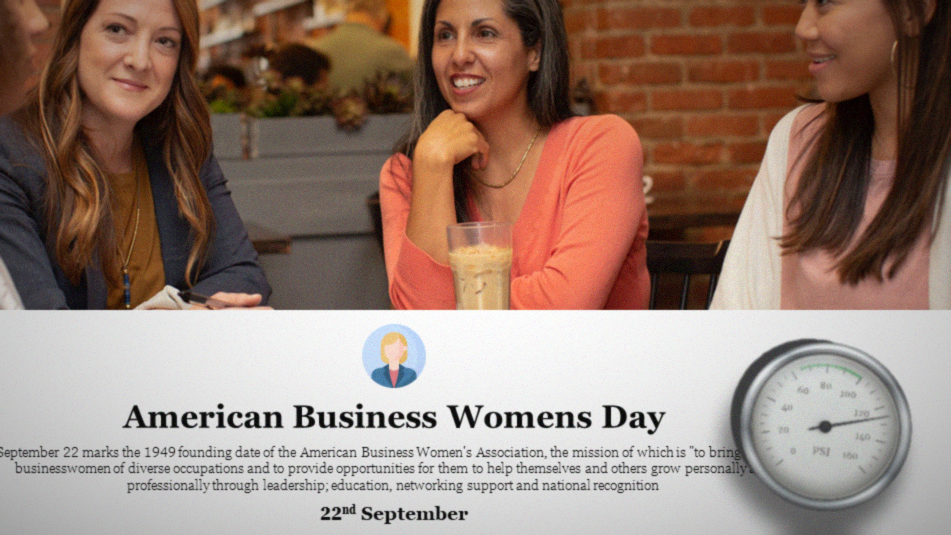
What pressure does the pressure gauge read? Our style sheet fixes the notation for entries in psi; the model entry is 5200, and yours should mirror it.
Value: 125
